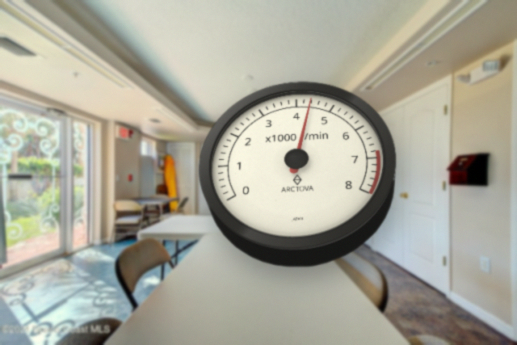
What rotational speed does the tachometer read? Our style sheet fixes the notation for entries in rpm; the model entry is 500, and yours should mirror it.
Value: 4400
